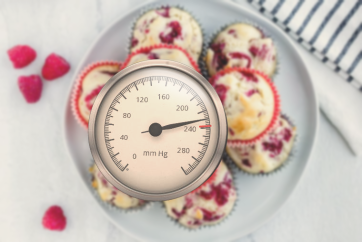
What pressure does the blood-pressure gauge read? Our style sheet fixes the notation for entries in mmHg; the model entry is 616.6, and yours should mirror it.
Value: 230
